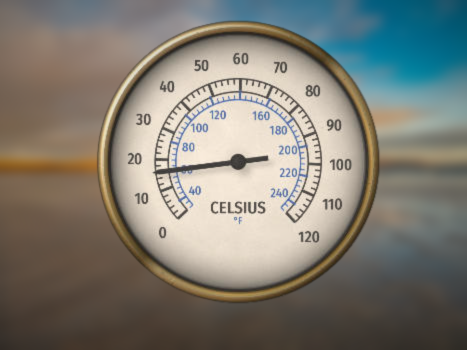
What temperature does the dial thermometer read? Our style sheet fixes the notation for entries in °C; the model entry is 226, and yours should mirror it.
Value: 16
